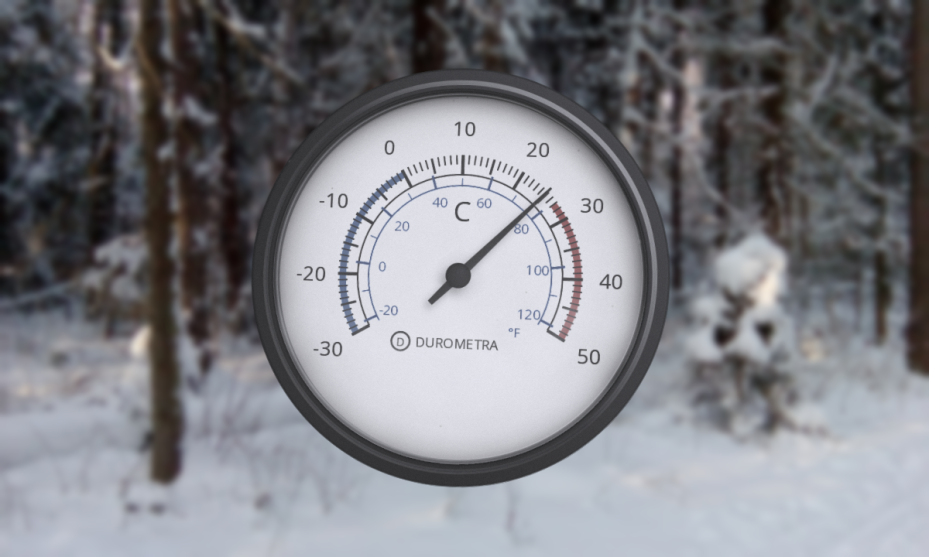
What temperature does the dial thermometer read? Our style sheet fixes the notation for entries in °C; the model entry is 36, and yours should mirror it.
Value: 25
